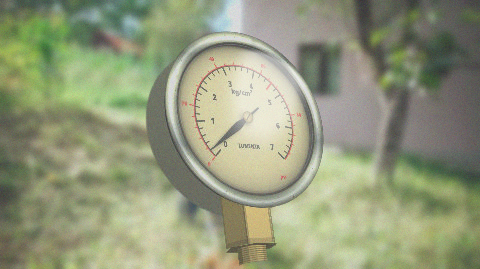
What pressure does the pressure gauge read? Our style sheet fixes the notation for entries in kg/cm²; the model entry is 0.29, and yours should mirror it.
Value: 0.2
